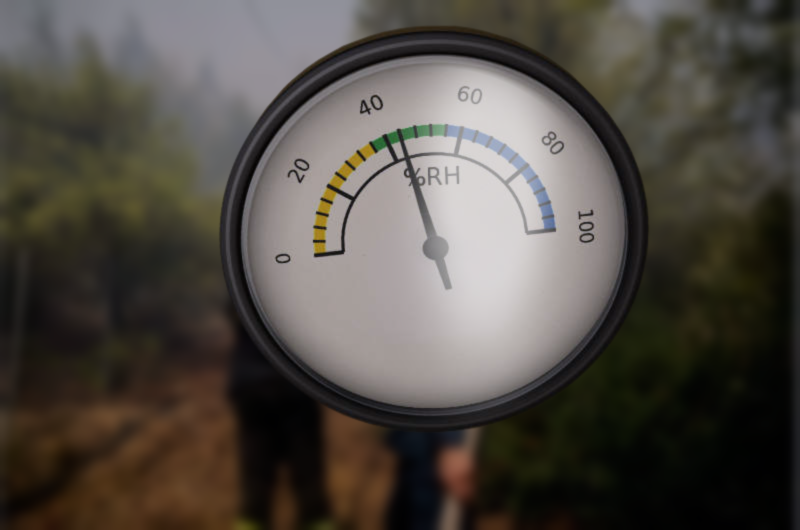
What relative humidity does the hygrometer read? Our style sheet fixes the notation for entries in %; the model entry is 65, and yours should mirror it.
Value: 44
